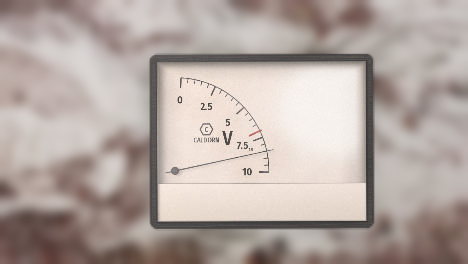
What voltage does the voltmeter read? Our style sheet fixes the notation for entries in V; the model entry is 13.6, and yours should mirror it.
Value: 8.5
